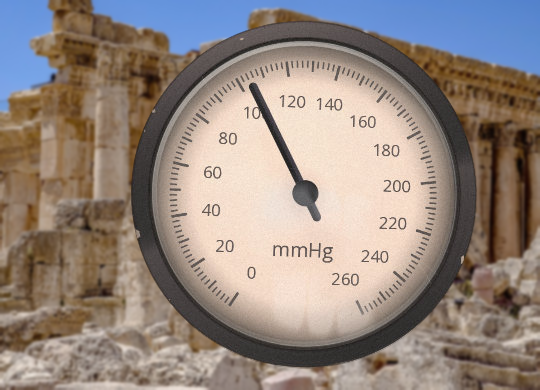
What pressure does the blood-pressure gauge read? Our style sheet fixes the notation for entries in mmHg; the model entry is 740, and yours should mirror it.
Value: 104
